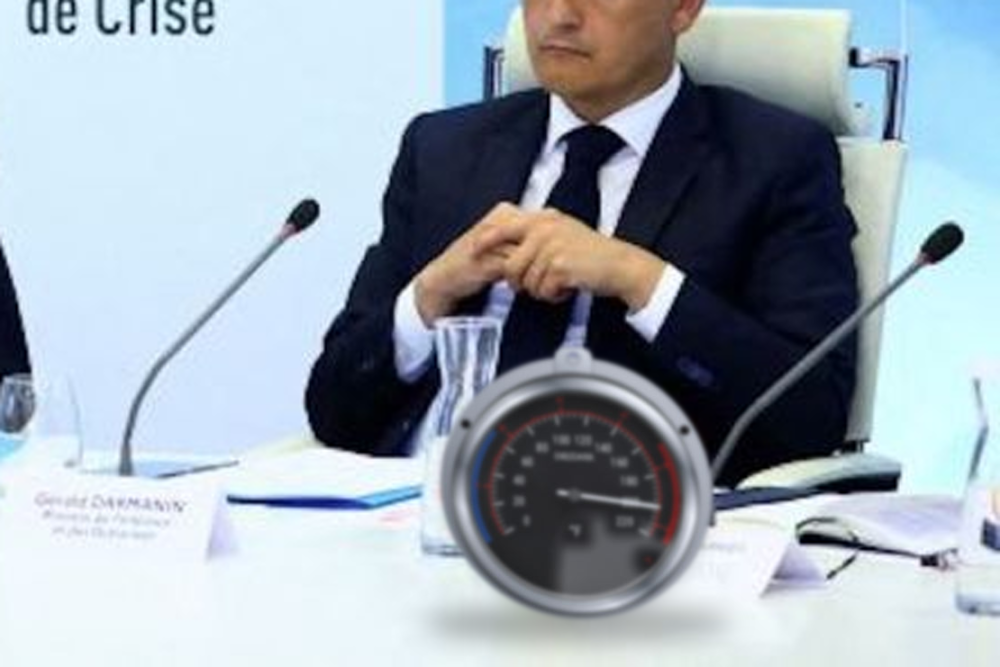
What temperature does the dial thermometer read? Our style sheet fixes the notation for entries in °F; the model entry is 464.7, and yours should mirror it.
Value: 200
